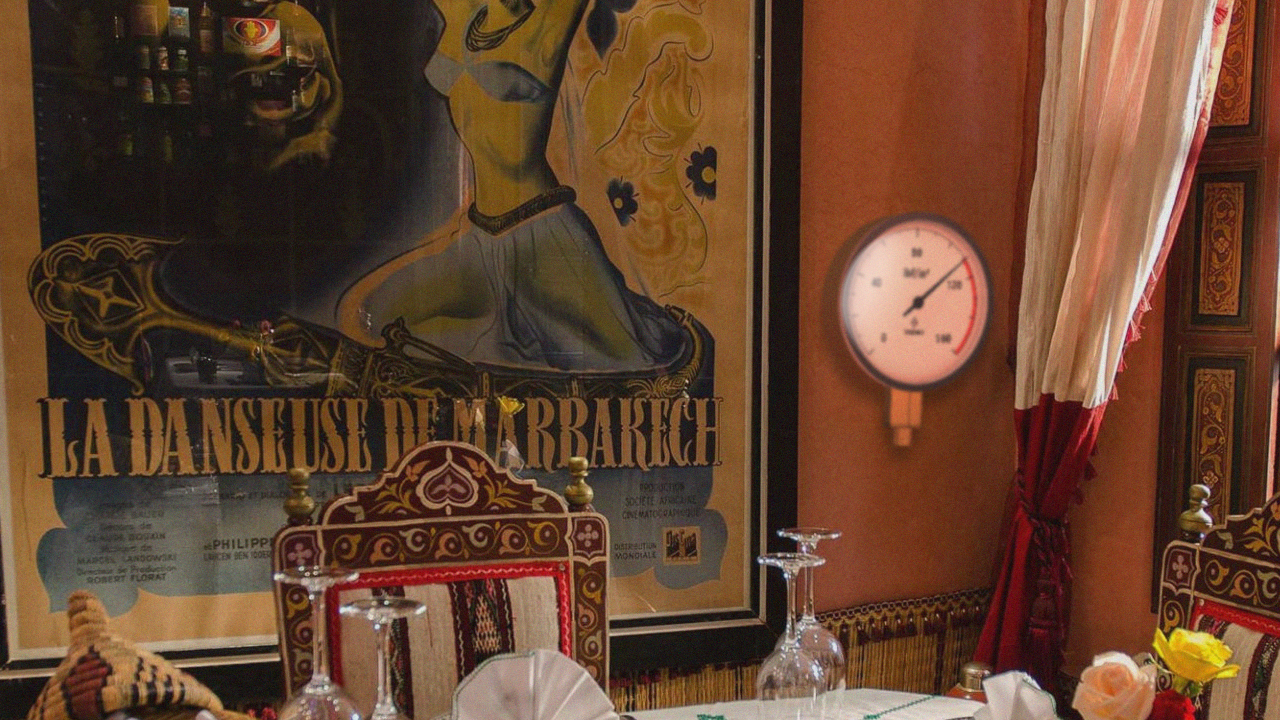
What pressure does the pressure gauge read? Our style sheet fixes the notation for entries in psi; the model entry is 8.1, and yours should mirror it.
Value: 110
